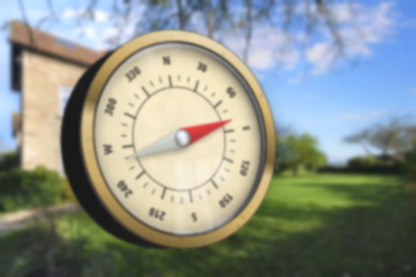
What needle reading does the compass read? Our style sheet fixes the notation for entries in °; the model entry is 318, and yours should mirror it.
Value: 80
